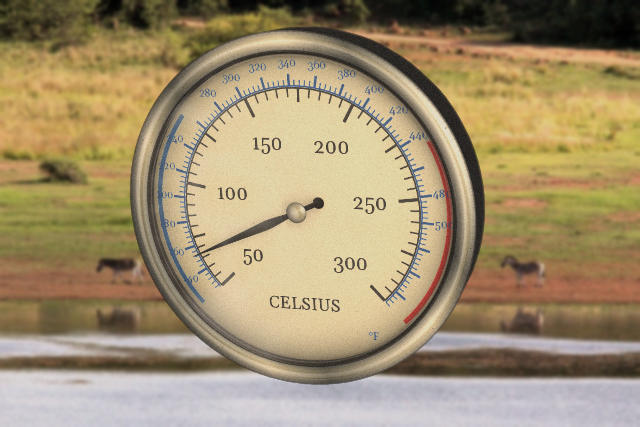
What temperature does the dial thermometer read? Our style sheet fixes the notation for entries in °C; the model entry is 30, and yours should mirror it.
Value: 67.5
